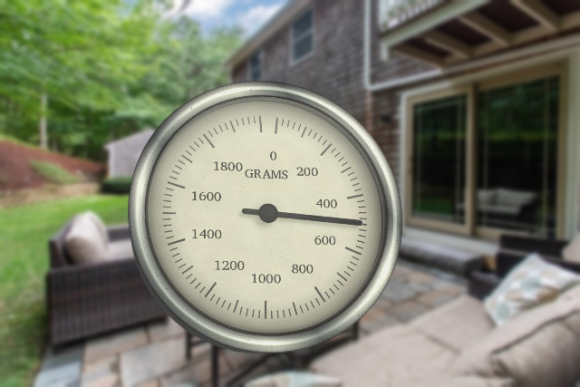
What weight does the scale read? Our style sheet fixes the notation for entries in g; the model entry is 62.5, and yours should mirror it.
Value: 500
